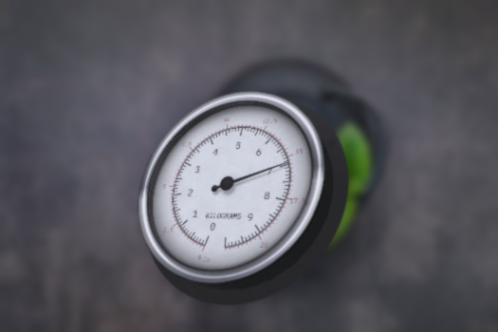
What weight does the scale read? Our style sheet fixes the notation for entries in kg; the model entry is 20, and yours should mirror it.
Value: 7
